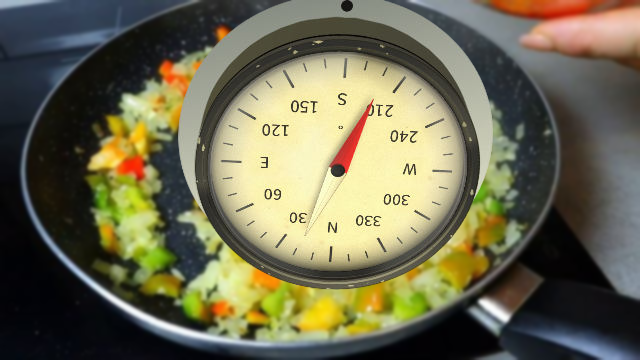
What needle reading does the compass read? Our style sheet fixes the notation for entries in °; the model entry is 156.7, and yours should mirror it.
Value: 200
